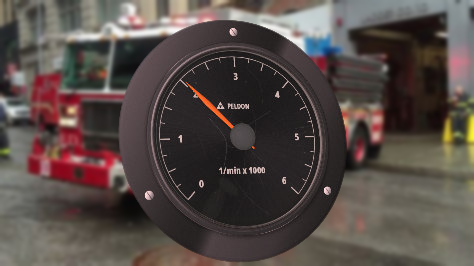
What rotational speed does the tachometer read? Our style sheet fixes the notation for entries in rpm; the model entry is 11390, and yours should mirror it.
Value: 2000
